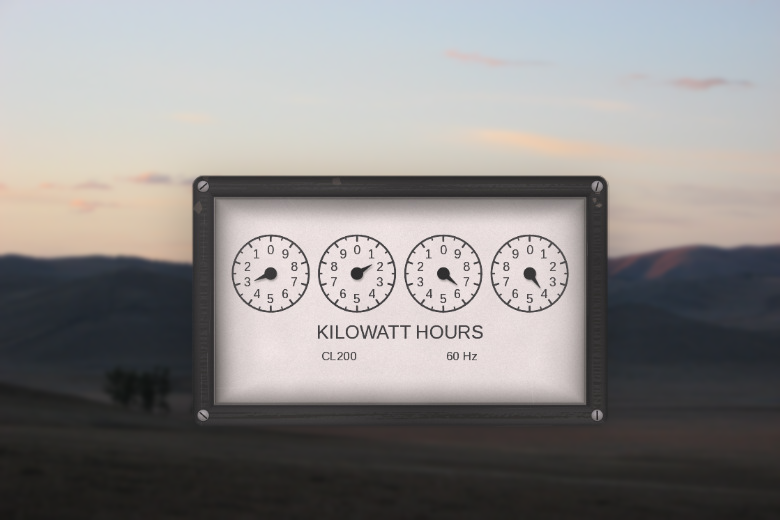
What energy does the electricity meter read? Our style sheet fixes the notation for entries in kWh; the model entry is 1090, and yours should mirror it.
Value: 3164
